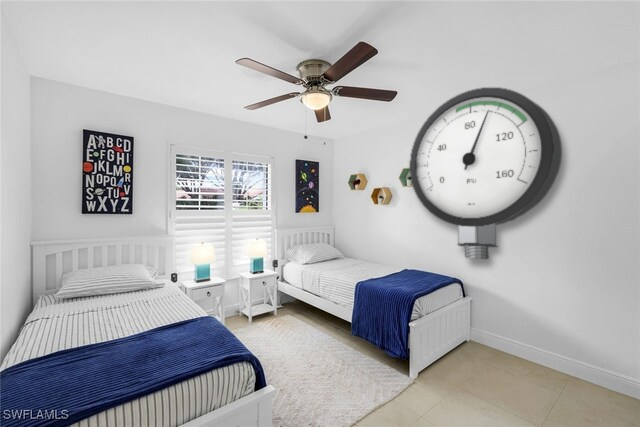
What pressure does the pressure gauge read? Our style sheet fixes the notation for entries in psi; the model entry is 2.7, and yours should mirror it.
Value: 95
